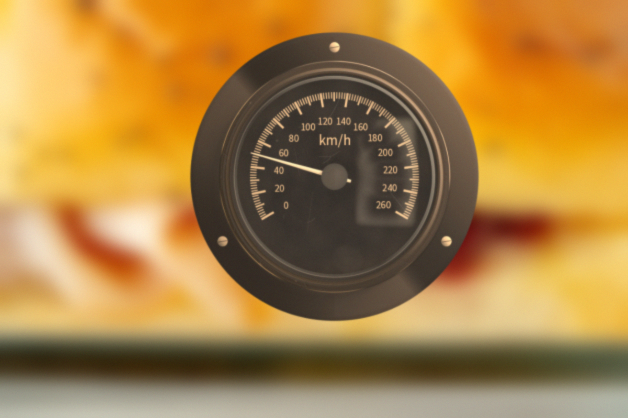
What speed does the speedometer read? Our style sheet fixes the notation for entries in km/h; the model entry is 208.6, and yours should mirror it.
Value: 50
